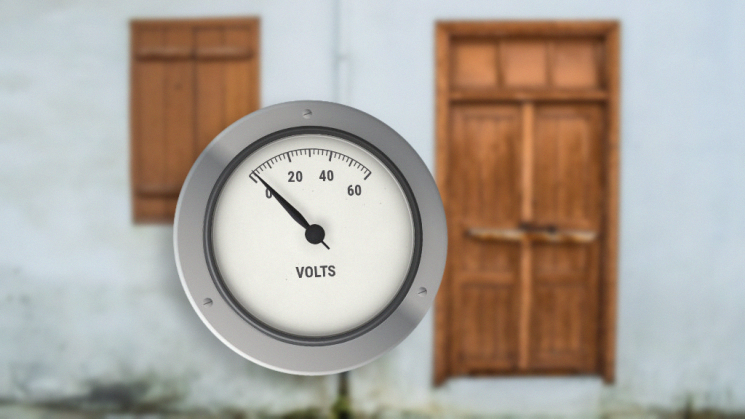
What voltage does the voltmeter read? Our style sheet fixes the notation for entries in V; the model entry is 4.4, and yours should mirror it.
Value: 2
